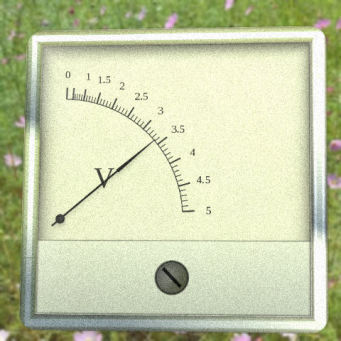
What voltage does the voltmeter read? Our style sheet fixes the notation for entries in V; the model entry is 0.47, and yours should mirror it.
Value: 3.4
